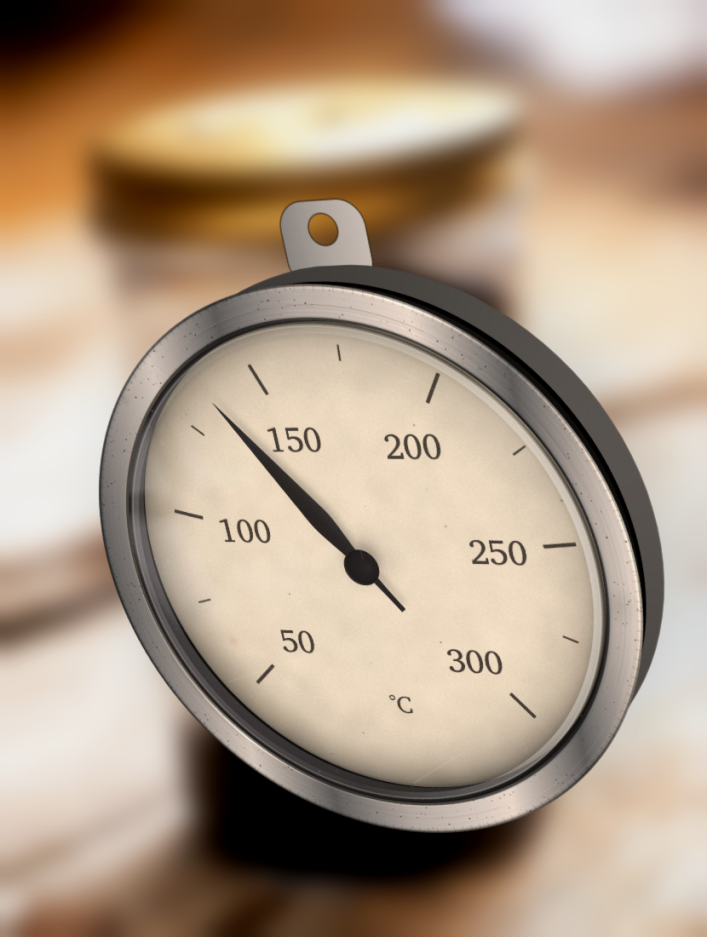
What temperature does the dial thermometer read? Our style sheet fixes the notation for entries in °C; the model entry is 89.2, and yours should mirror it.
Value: 137.5
